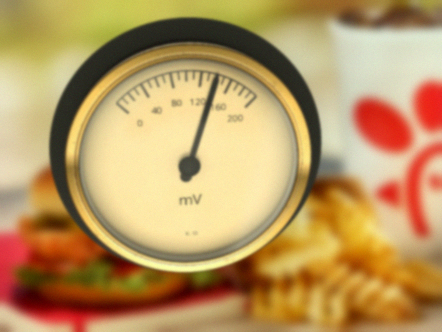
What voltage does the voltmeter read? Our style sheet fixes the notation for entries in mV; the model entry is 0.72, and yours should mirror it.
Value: 140
